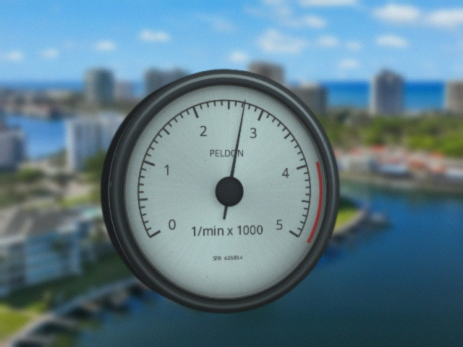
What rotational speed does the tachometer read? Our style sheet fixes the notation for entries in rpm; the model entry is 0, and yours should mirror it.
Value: 2700
